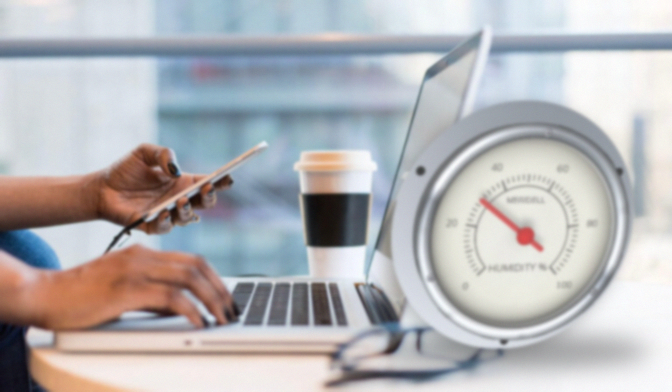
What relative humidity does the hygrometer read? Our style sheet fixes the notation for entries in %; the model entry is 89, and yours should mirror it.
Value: 30
